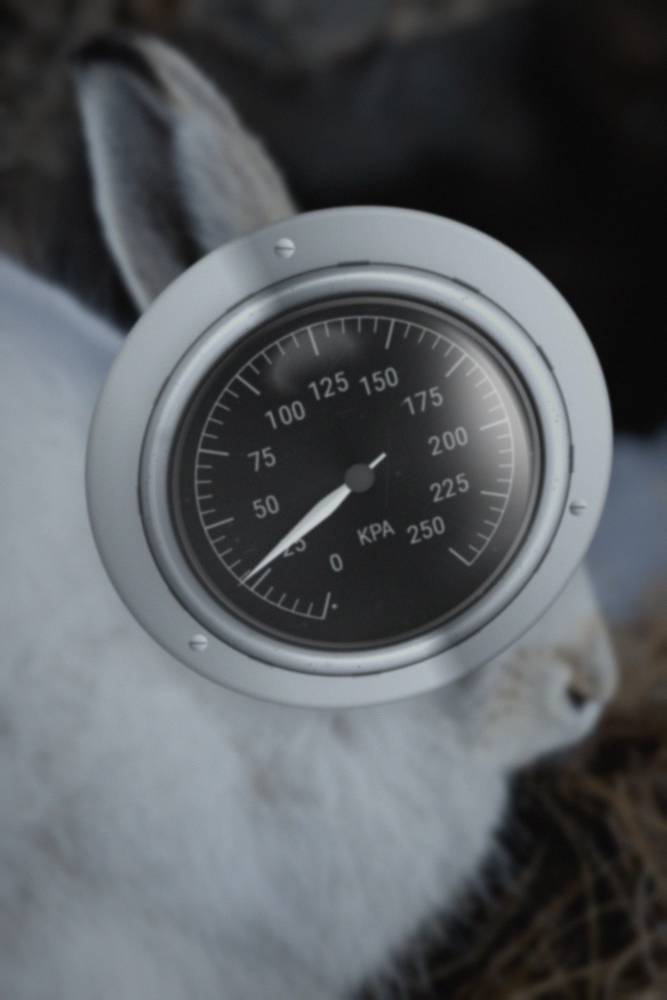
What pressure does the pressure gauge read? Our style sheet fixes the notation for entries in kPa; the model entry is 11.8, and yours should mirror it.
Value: 30
